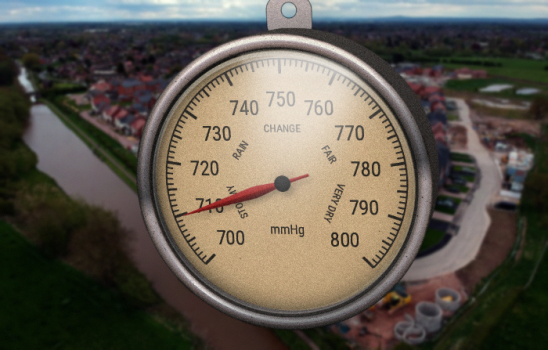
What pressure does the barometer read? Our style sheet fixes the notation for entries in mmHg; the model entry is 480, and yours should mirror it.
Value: 710
